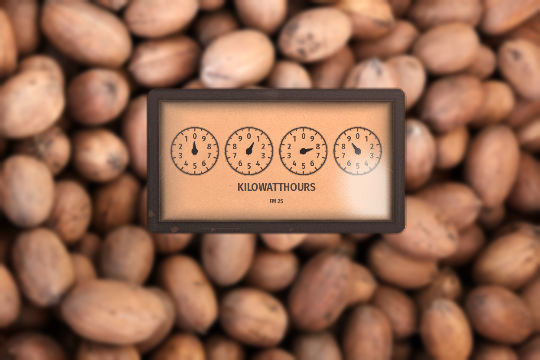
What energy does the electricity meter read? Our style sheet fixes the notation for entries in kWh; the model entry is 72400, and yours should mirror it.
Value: 79
